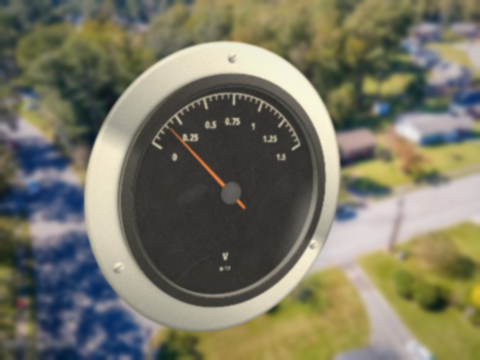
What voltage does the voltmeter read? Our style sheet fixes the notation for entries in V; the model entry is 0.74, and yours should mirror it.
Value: 0.15
